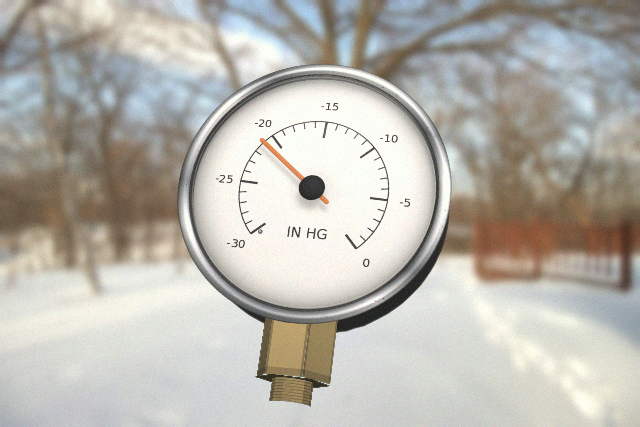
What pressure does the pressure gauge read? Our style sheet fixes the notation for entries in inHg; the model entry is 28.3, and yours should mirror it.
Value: -21
